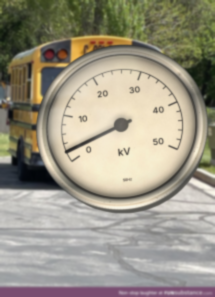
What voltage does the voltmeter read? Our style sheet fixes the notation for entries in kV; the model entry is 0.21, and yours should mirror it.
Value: 2
